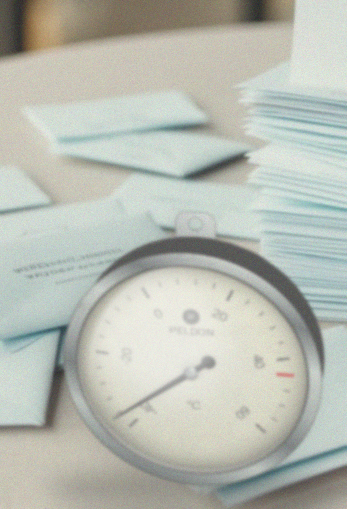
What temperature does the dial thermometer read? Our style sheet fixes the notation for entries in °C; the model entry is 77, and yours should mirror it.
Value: -36
